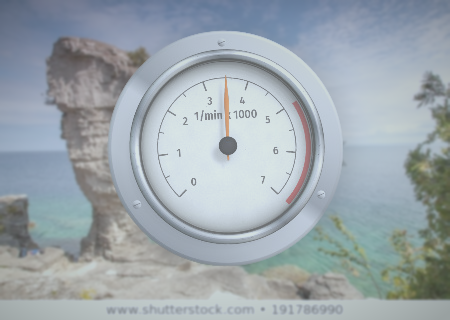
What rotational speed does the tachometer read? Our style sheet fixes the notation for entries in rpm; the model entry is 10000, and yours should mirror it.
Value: 3500
